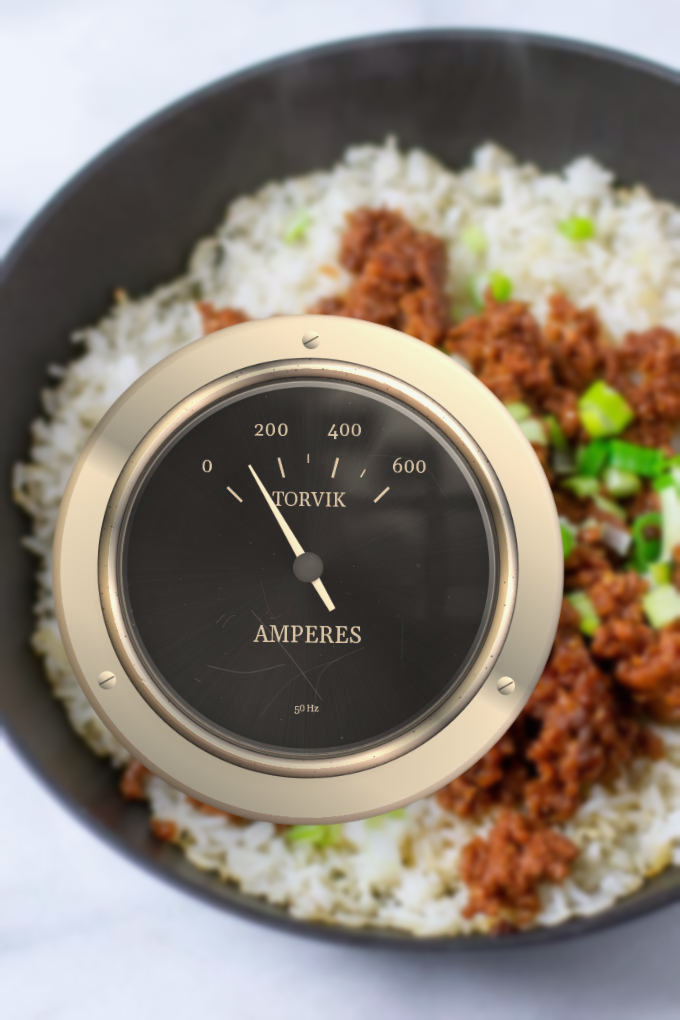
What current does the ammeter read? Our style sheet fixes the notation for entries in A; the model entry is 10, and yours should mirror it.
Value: 100
